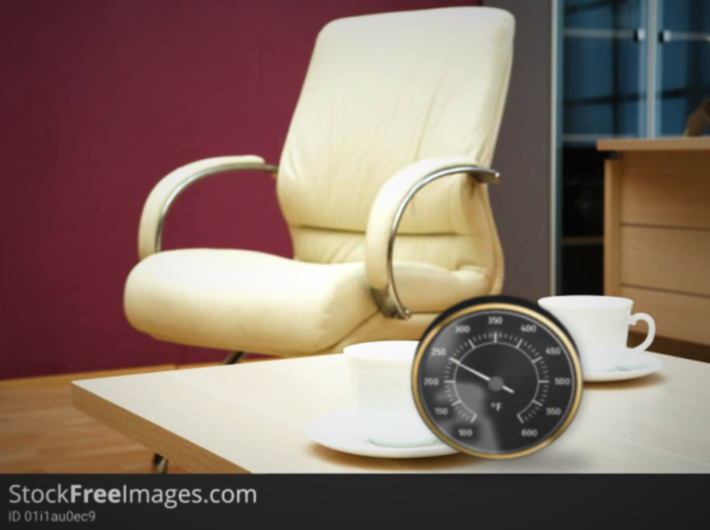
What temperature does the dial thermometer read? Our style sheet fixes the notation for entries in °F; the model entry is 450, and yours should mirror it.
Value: 250
